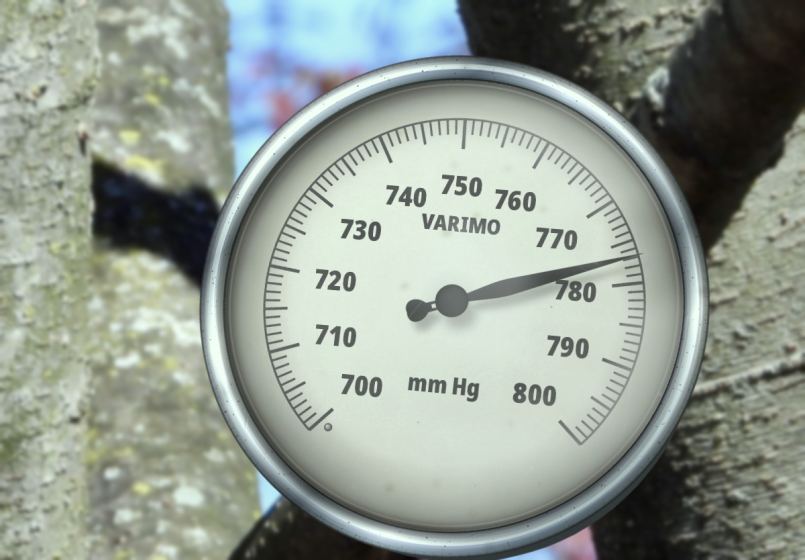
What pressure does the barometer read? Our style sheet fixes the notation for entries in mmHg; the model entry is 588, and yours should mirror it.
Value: 777
